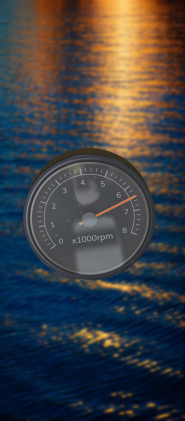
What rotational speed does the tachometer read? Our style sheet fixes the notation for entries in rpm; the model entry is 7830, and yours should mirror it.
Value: 6400
